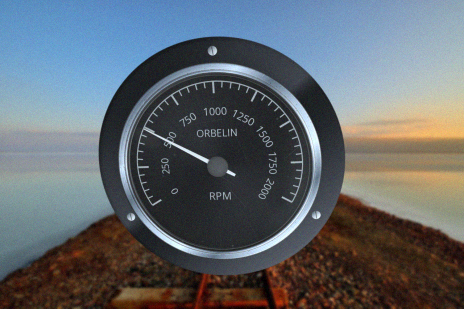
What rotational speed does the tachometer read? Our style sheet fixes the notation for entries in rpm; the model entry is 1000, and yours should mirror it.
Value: 500
